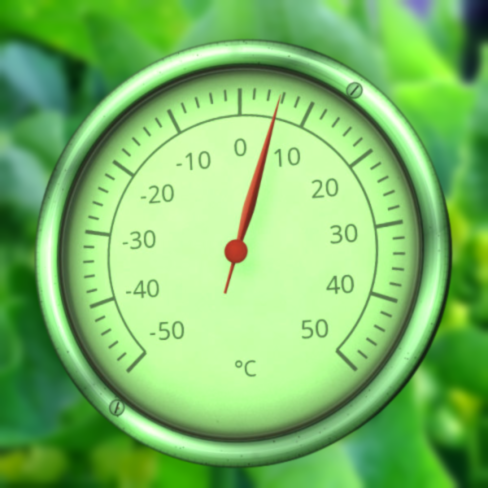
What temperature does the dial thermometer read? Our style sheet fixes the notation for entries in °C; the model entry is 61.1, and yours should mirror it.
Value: 6
